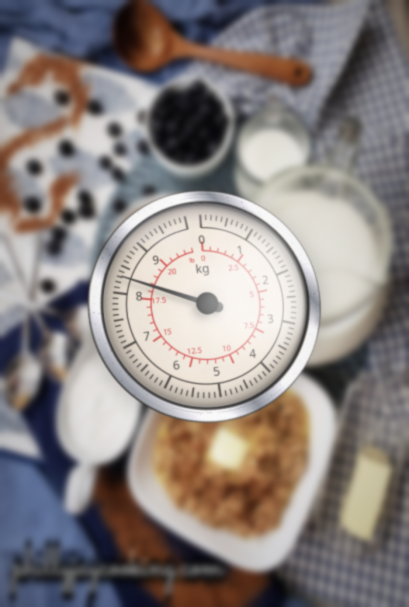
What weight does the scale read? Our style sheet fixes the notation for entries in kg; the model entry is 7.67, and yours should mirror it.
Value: 8.3
